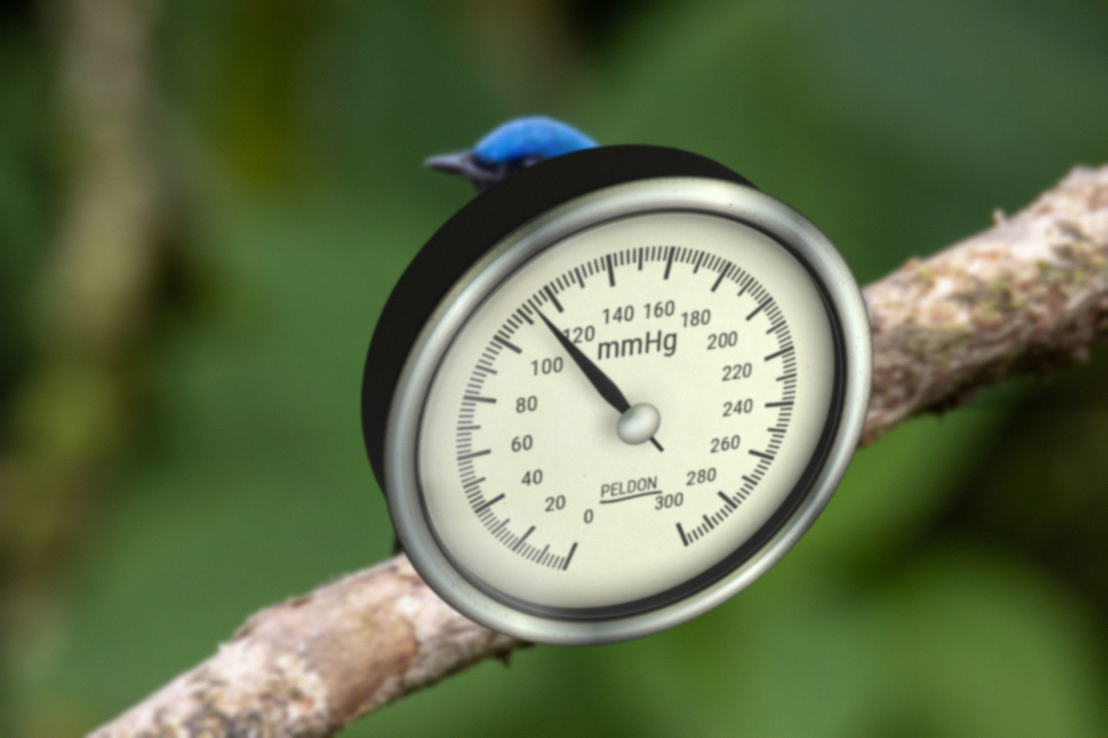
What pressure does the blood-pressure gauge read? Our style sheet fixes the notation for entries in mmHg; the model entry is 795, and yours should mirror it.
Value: 114
